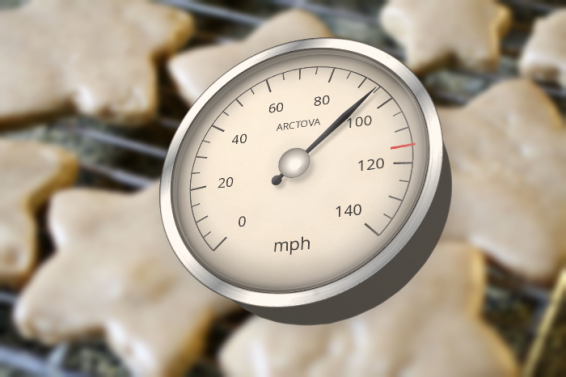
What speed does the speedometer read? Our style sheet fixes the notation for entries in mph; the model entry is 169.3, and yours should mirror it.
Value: 95
